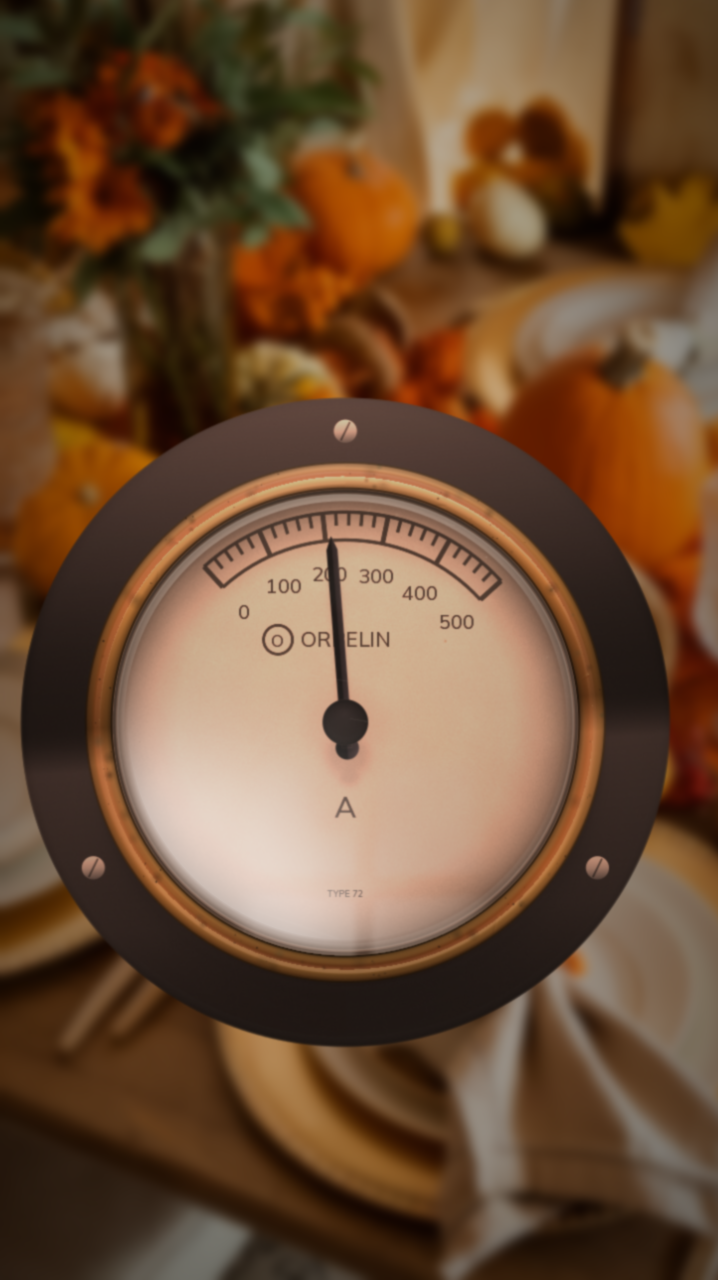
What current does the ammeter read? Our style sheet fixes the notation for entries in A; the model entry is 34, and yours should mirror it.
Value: 210
